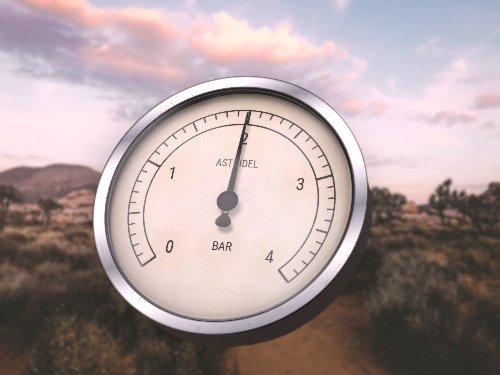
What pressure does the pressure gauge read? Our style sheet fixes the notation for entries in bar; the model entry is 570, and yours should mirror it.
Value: 2
